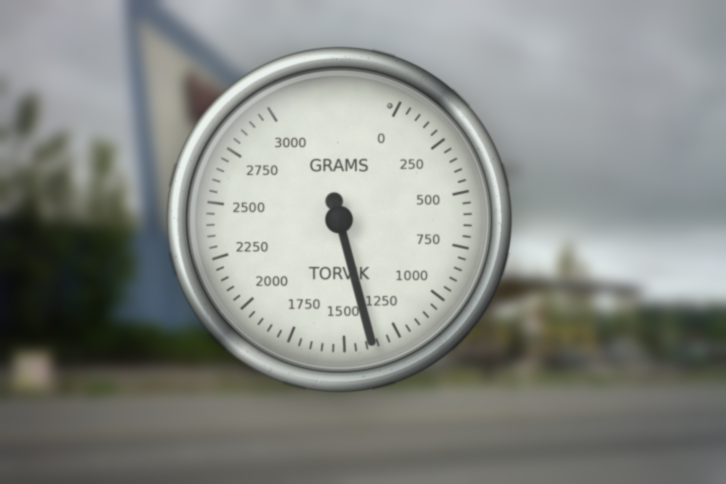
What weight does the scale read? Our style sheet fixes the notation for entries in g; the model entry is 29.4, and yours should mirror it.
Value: 1375
